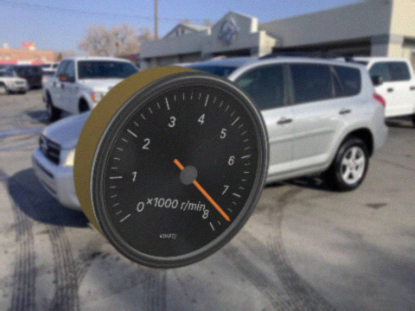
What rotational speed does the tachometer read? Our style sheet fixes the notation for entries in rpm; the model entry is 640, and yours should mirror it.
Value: 7600
